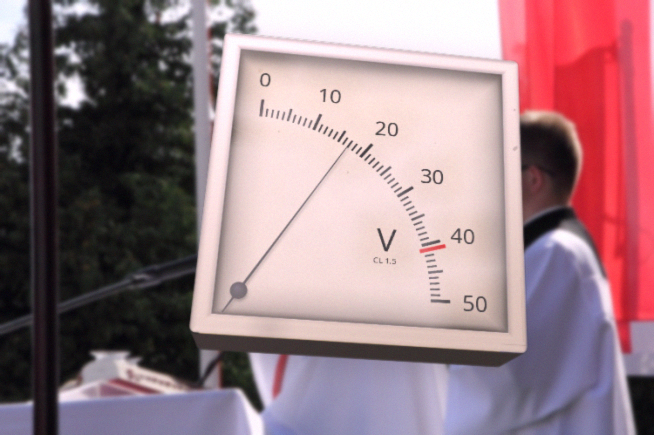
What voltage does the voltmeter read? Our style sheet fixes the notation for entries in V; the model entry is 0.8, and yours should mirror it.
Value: 17
